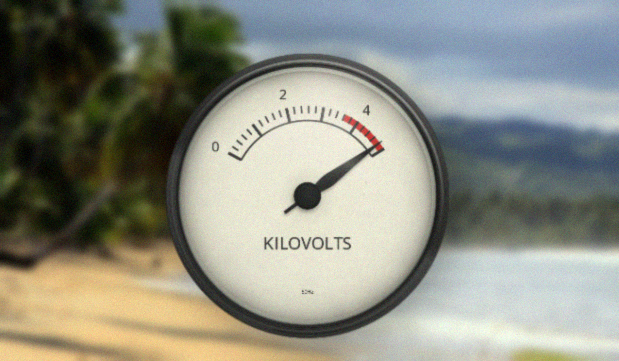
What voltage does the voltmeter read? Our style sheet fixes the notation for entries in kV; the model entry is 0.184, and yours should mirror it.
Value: 4.8
